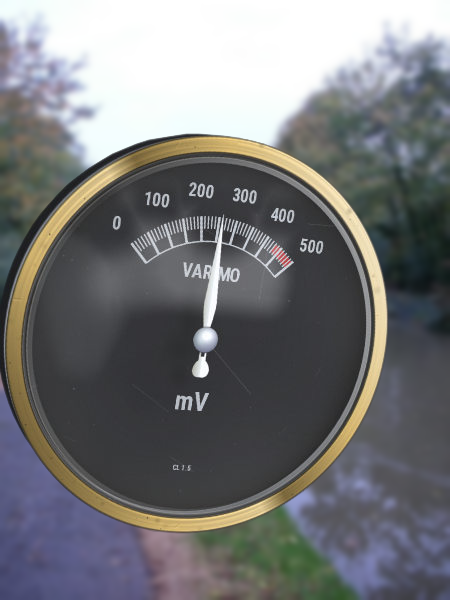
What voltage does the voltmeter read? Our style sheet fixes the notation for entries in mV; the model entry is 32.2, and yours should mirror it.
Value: 250
